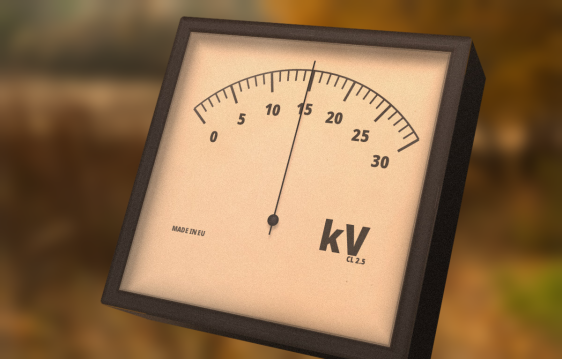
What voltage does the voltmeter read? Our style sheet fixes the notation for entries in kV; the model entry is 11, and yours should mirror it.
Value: 15
